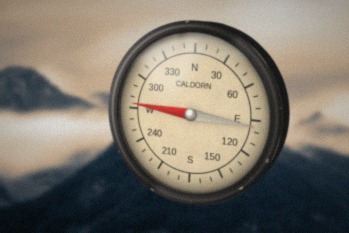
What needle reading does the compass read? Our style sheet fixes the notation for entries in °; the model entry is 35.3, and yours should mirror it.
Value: 275
